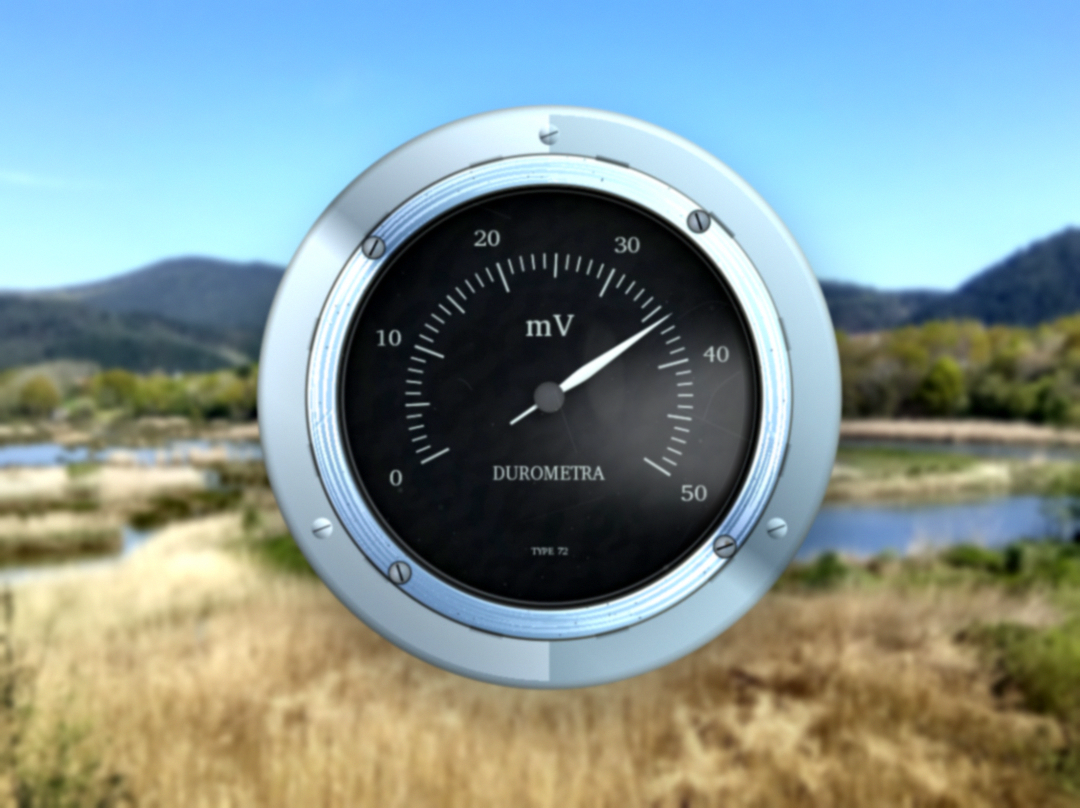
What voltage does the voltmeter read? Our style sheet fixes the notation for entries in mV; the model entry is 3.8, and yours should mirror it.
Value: 36
